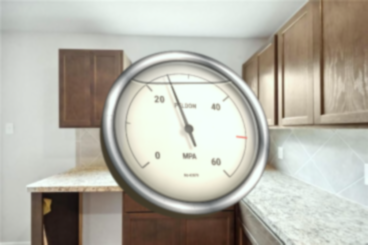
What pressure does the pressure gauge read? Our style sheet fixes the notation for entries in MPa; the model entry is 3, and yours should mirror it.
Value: 25
